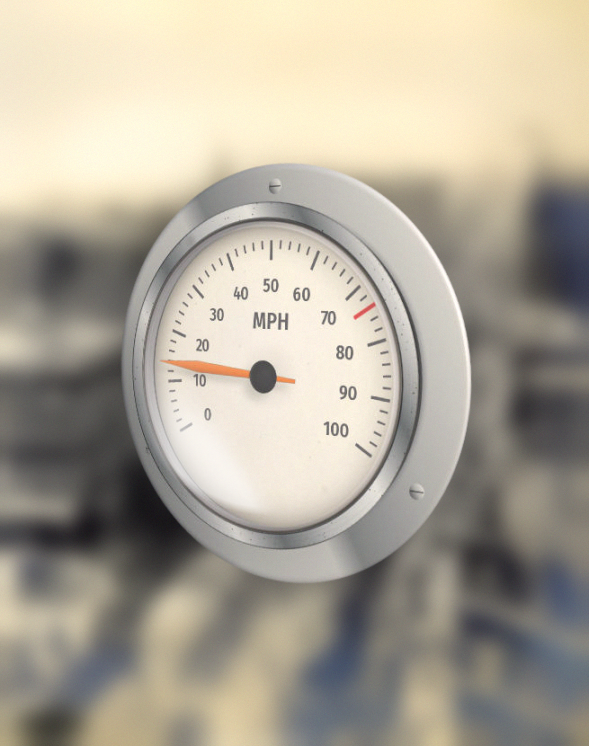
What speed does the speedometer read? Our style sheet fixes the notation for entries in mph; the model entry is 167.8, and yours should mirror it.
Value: 14
